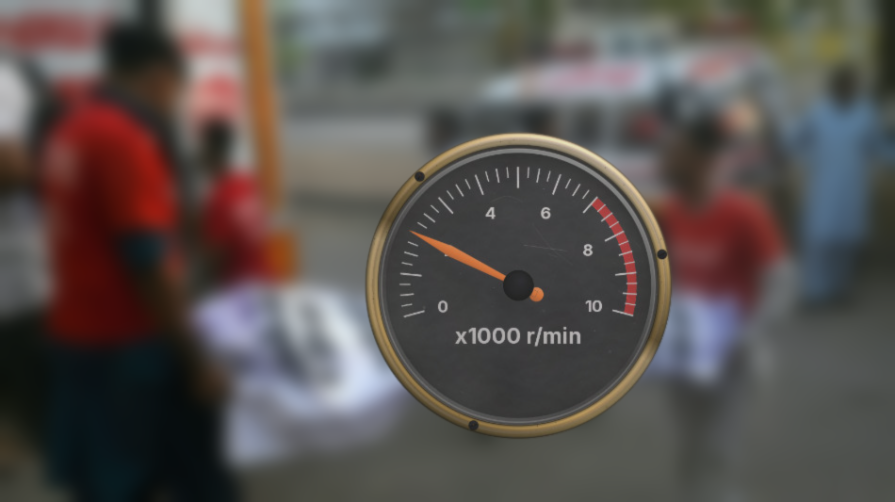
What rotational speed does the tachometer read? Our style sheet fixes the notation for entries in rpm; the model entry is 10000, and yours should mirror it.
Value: 2000
